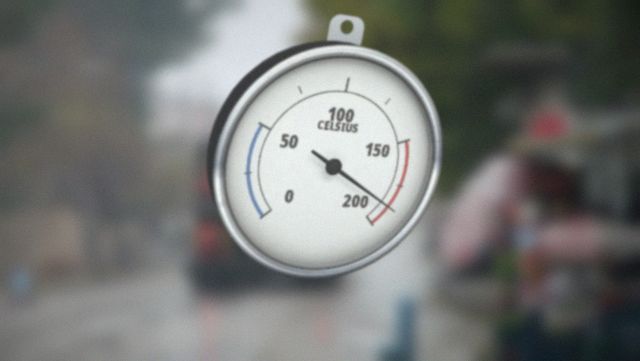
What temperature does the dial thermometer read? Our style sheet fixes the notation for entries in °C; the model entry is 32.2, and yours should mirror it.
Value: 187.5
